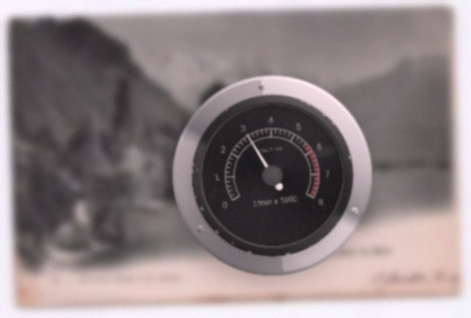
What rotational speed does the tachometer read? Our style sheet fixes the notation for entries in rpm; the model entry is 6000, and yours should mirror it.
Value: 3000
